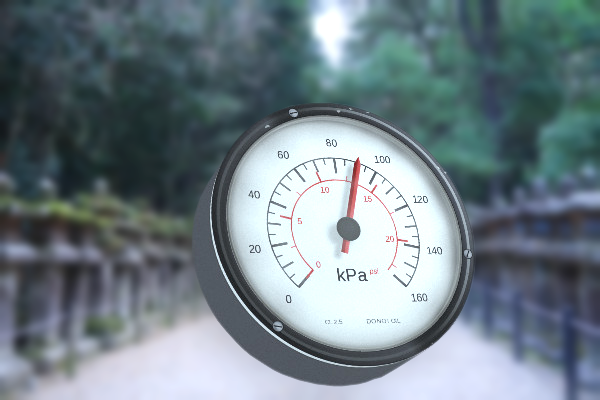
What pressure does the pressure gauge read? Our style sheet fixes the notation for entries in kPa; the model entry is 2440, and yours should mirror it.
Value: 90
